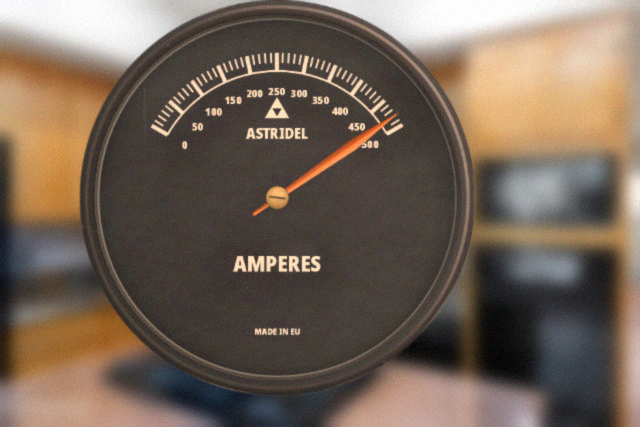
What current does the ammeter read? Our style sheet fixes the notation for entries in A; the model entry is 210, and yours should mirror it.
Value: 480
